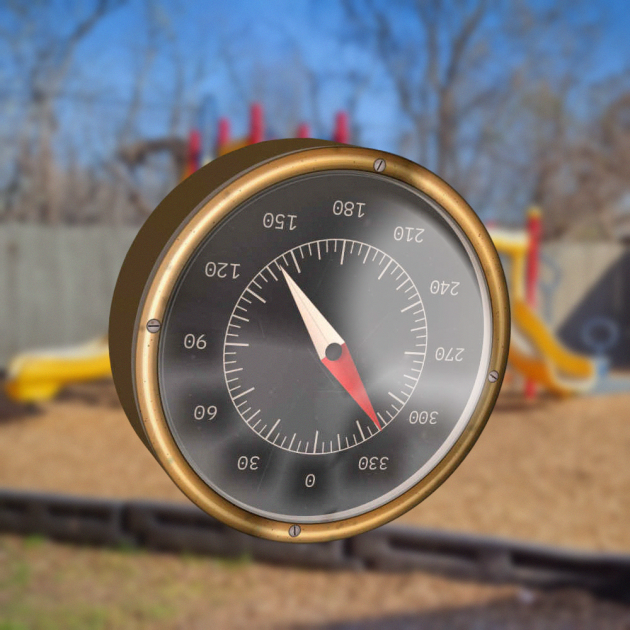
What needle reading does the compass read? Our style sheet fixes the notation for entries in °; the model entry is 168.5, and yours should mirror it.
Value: 320
